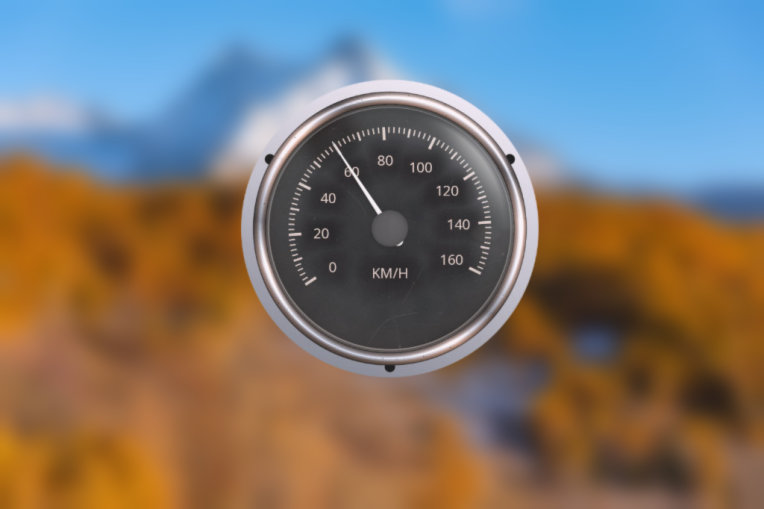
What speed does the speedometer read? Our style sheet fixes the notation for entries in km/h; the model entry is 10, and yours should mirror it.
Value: 60
